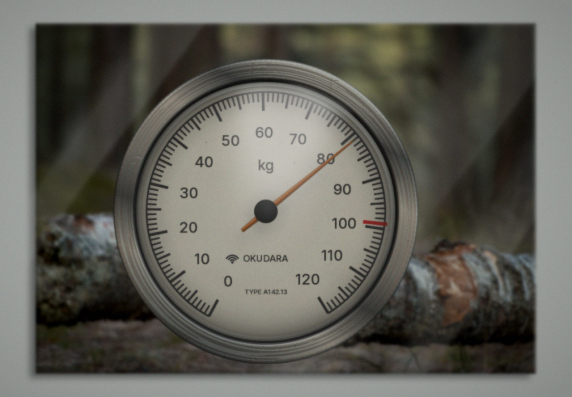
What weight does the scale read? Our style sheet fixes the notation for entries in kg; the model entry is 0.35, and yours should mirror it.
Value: 81
